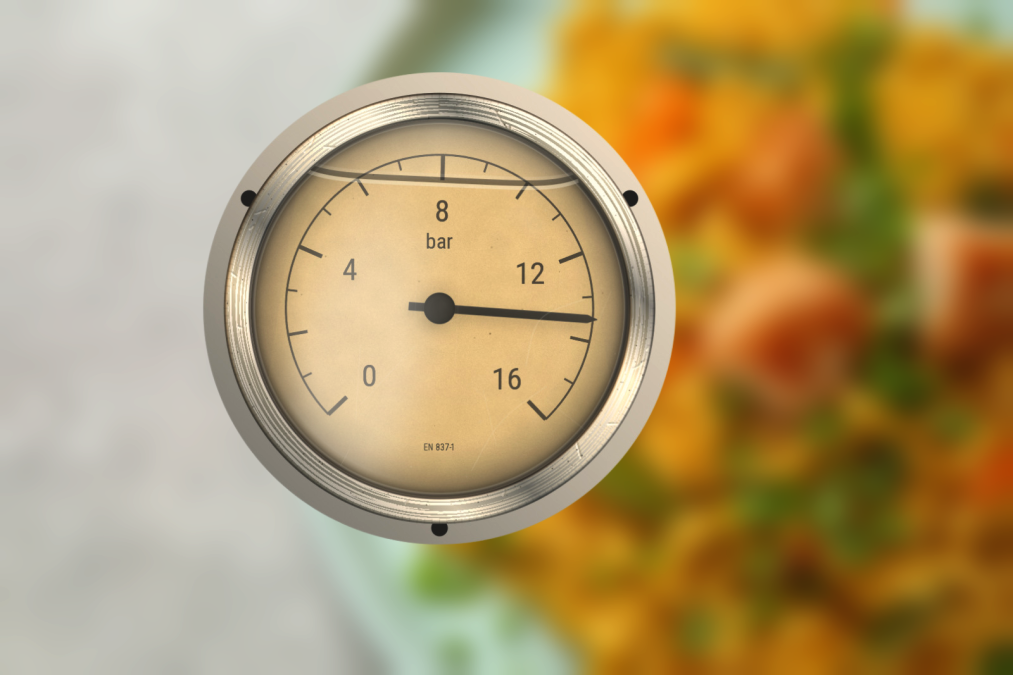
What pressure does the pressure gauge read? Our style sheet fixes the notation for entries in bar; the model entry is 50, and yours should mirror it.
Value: 13.5
